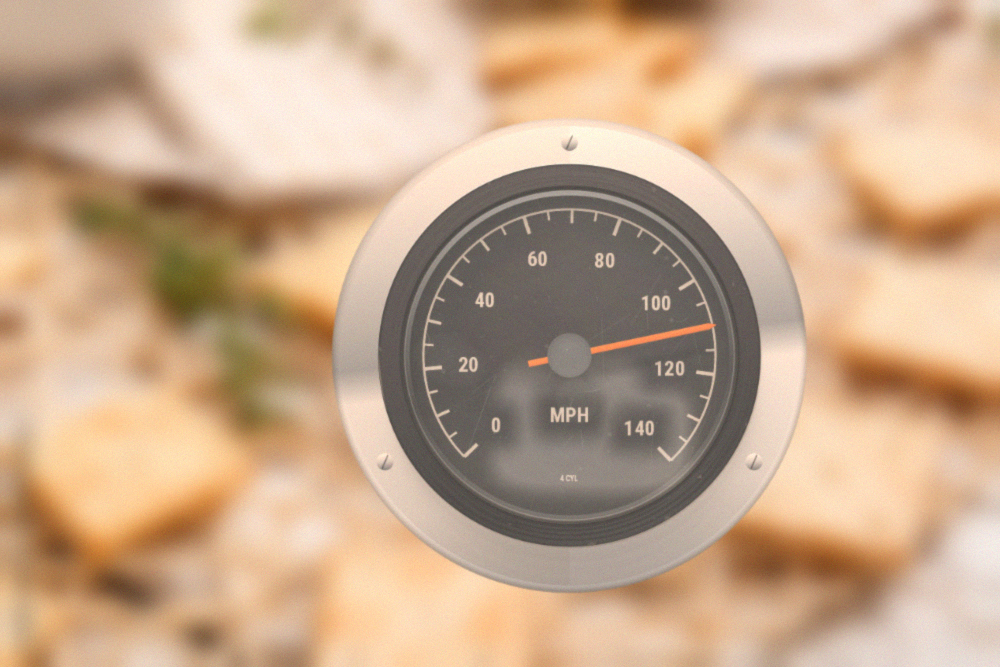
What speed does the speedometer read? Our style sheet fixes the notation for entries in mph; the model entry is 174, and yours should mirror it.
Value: 110
